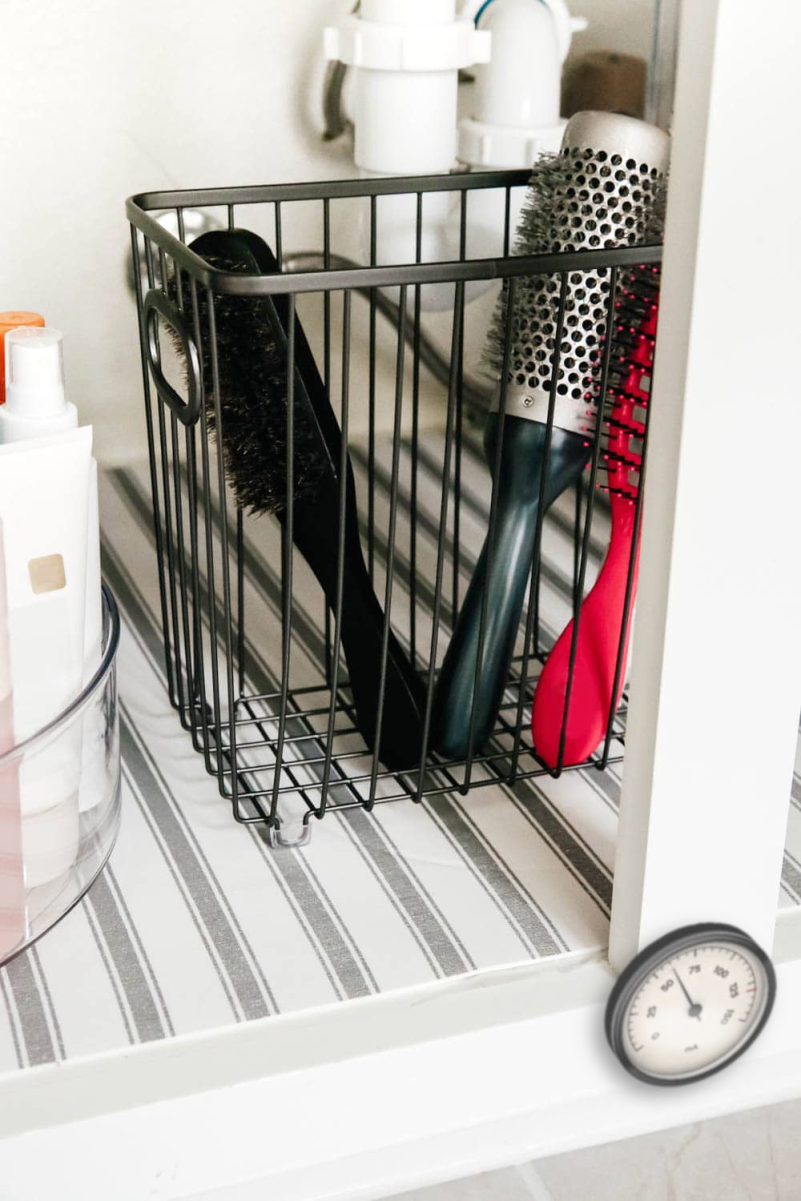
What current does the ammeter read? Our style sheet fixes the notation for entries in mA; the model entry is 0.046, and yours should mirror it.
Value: 60
